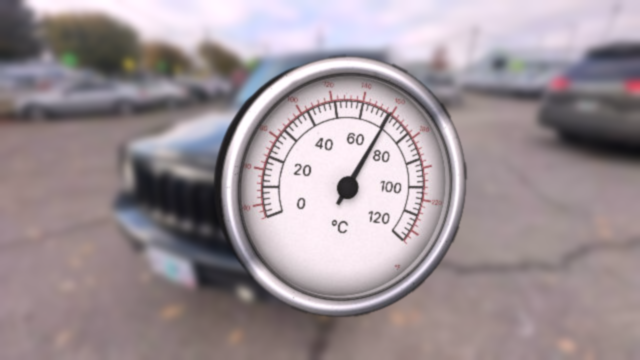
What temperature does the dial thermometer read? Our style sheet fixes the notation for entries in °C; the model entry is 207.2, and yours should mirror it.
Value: 70
